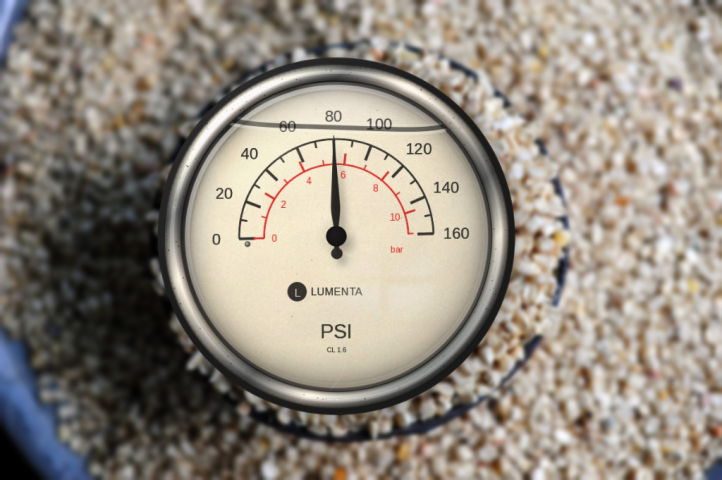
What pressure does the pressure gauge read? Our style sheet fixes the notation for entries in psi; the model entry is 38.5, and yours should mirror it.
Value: 80
